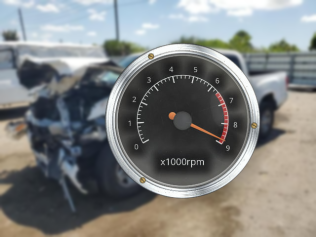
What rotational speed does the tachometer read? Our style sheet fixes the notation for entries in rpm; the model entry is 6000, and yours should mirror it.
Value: 8800
